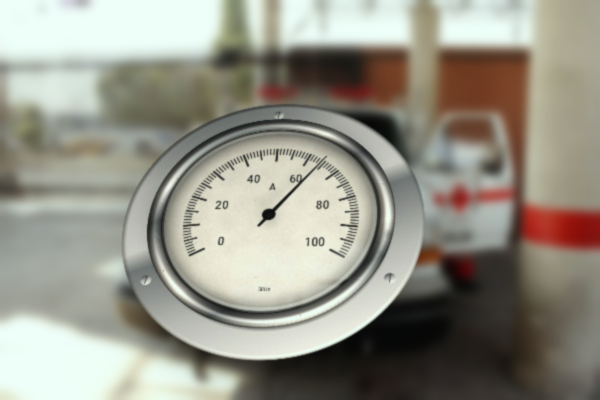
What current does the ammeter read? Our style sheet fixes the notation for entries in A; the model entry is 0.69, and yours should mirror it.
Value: 65
